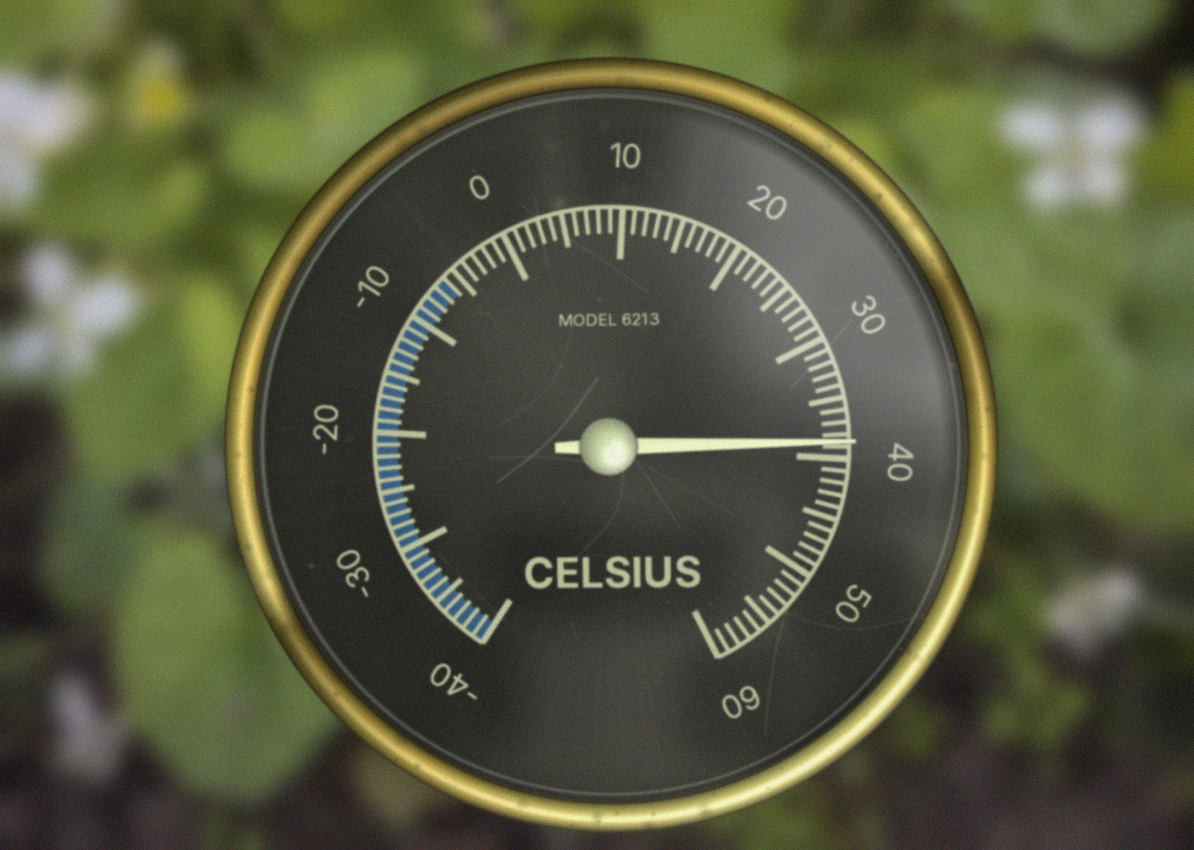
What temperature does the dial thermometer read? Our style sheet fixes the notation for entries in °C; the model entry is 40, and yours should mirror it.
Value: 38.5
